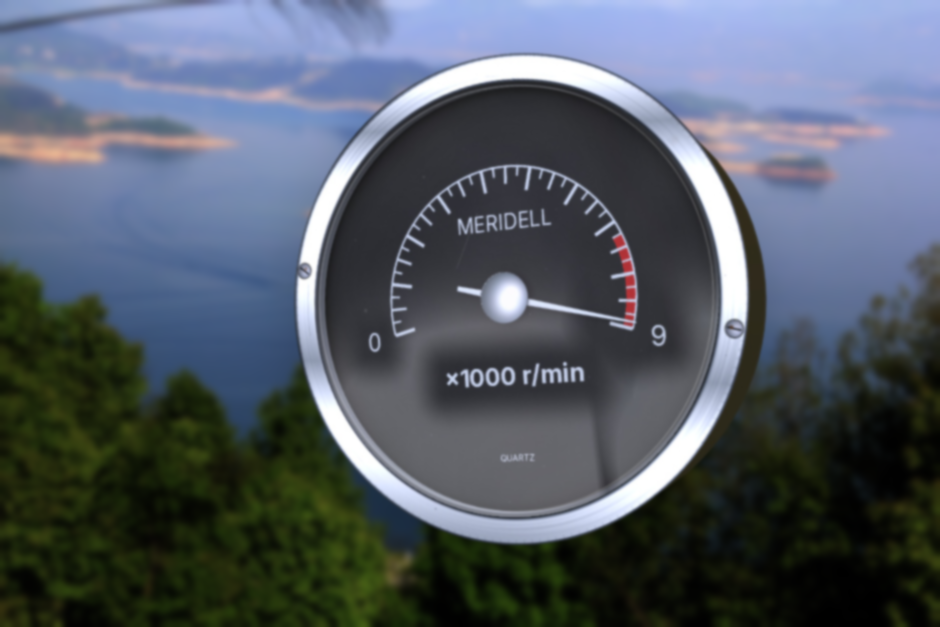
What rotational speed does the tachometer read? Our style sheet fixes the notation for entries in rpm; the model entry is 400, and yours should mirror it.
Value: 8875
